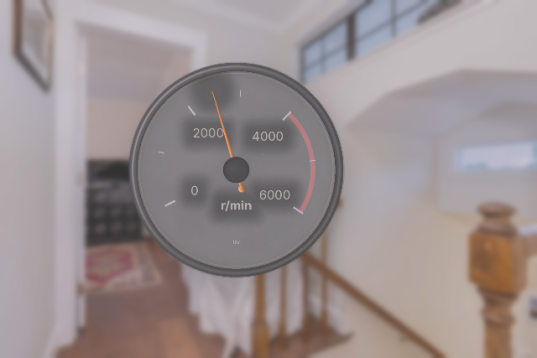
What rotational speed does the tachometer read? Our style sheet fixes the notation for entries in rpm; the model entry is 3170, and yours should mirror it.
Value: 2500
